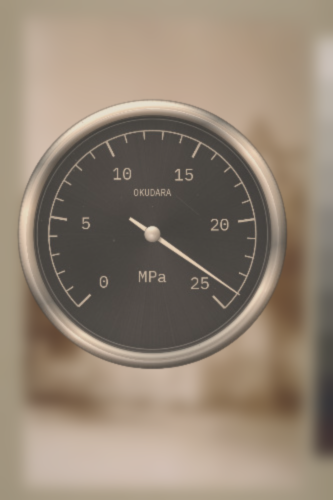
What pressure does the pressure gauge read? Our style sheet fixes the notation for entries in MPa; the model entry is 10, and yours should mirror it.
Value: 24
